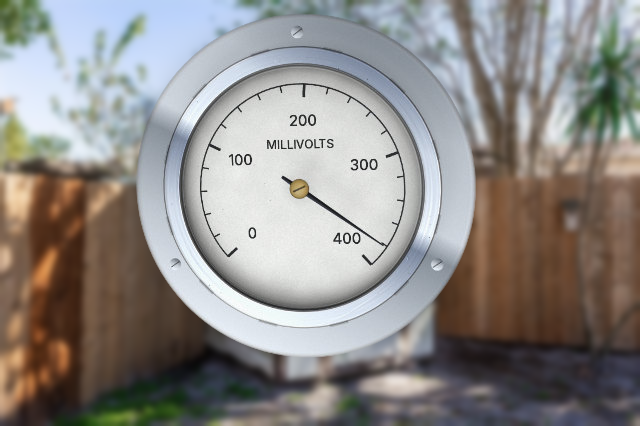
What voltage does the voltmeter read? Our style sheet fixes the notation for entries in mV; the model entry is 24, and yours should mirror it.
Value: 380
